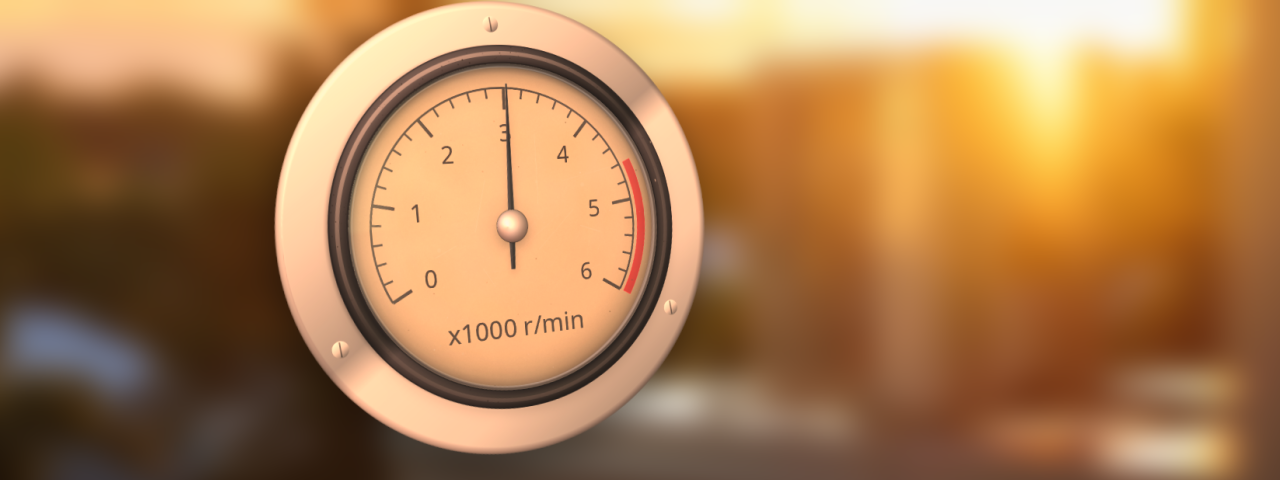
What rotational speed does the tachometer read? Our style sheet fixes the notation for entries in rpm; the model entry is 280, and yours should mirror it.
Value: 3000
